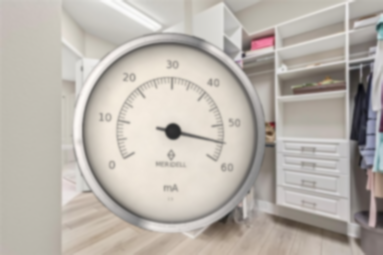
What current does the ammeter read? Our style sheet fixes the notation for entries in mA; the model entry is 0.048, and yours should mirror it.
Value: 55
